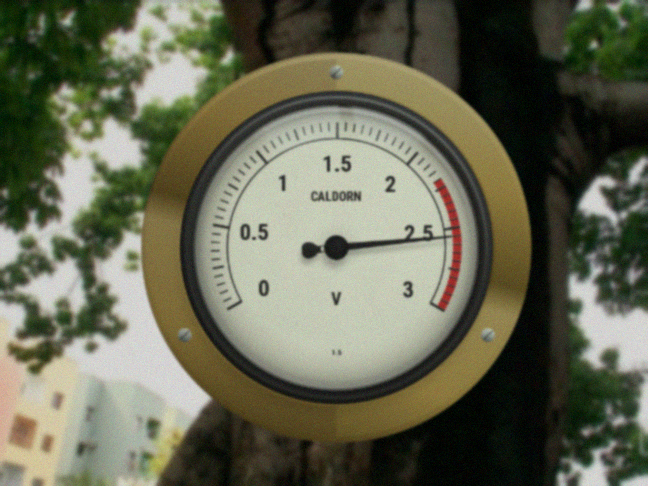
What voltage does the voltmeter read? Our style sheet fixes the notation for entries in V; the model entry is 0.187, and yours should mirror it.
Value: 2.55
